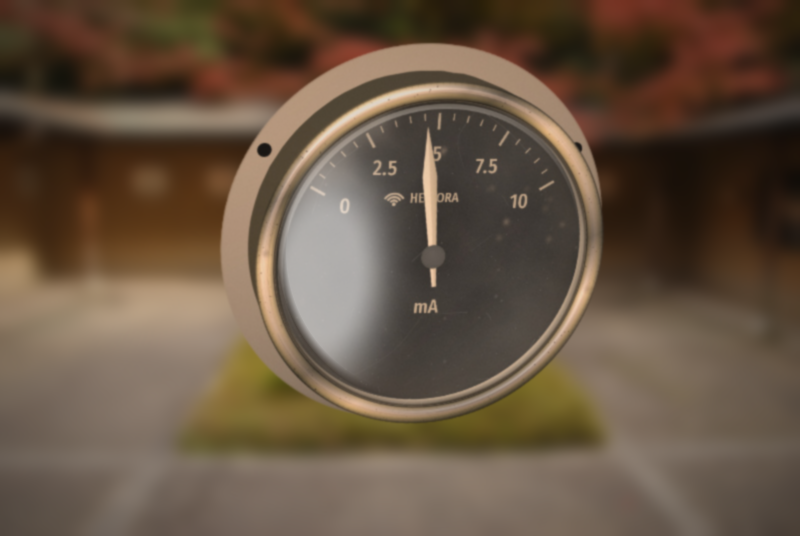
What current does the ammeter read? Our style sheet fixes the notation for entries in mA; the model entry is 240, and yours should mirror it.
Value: 4.5
